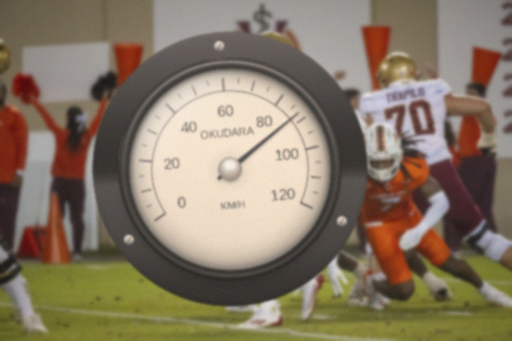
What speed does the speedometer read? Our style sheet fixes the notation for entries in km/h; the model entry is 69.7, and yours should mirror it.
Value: 87.5
